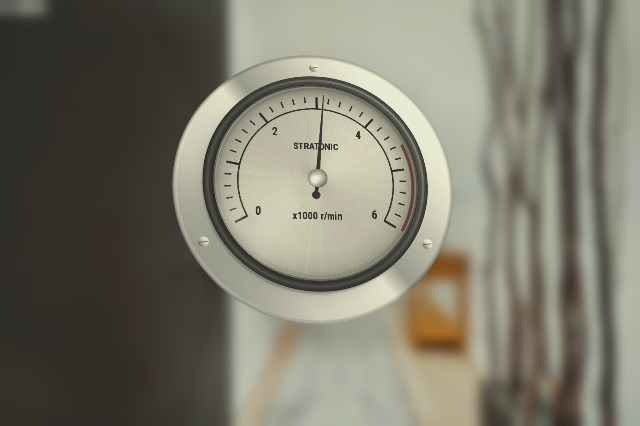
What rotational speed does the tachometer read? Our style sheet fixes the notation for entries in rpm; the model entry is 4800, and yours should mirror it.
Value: 3100
